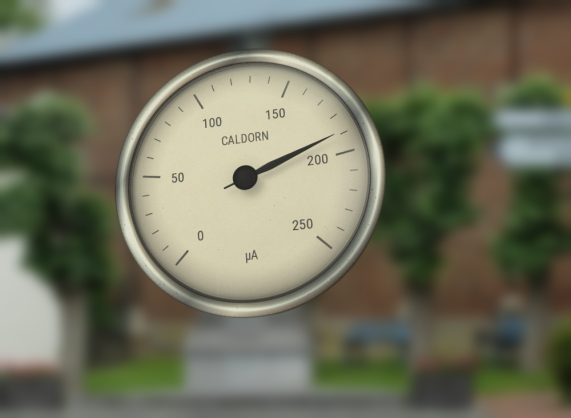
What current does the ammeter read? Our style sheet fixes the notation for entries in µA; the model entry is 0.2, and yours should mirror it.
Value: 190
